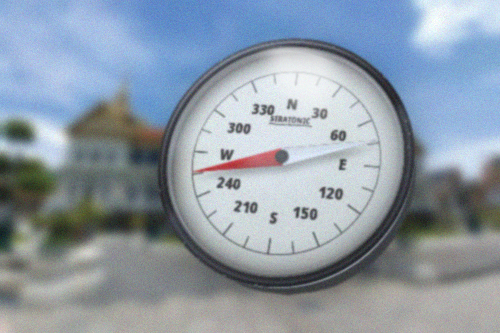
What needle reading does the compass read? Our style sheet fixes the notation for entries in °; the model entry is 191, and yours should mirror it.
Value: 255
